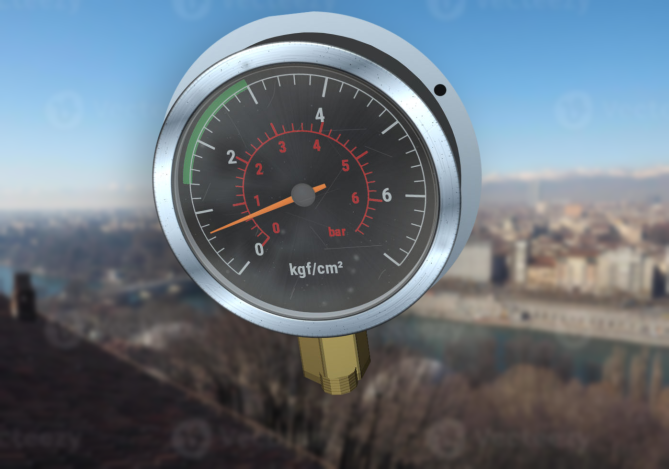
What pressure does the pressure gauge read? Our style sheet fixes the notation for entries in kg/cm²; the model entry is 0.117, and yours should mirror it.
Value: 0.7
